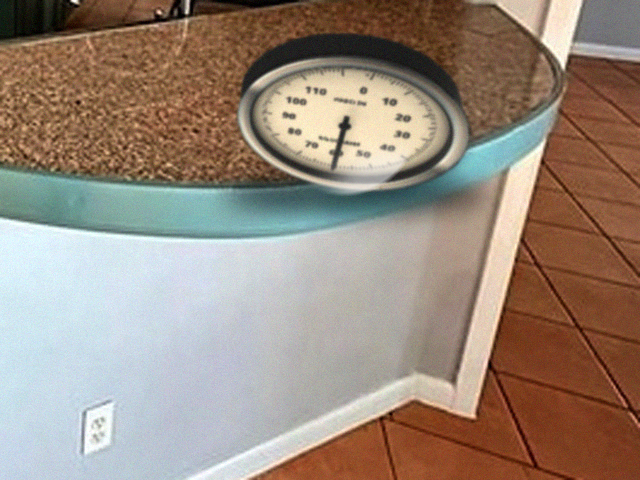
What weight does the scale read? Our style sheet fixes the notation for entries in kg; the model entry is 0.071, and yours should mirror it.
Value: 60
